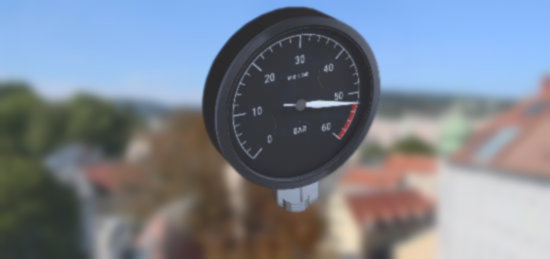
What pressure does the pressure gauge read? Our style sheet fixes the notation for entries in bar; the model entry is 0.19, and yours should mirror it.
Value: 52
